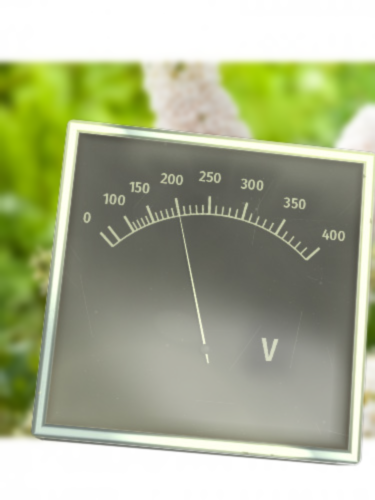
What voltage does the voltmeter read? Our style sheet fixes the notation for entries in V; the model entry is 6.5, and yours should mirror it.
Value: 200
